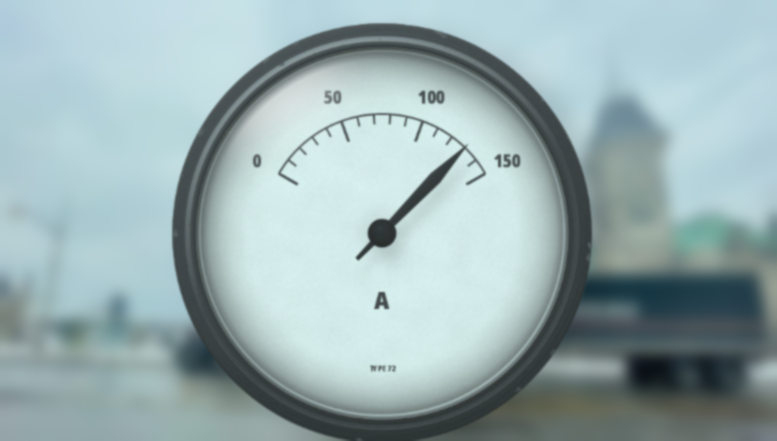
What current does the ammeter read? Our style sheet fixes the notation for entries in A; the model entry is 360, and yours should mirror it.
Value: 130
